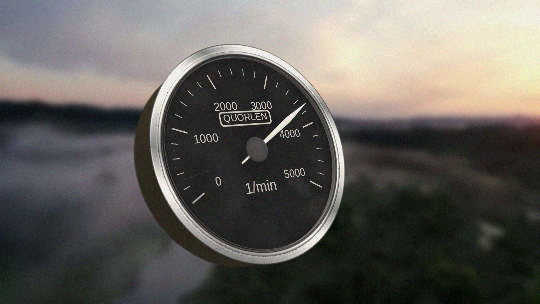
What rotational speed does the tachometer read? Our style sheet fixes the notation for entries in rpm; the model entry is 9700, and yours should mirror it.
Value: 3700
